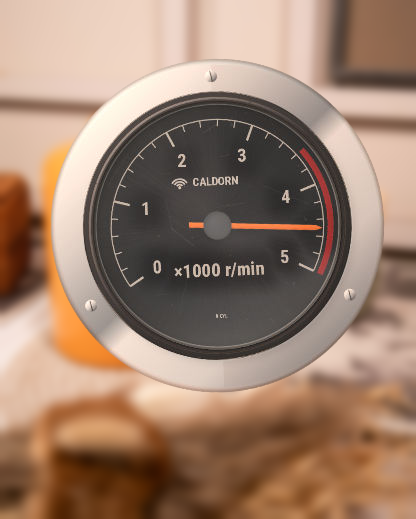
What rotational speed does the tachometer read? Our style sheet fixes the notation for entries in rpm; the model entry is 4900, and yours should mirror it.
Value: 4500
